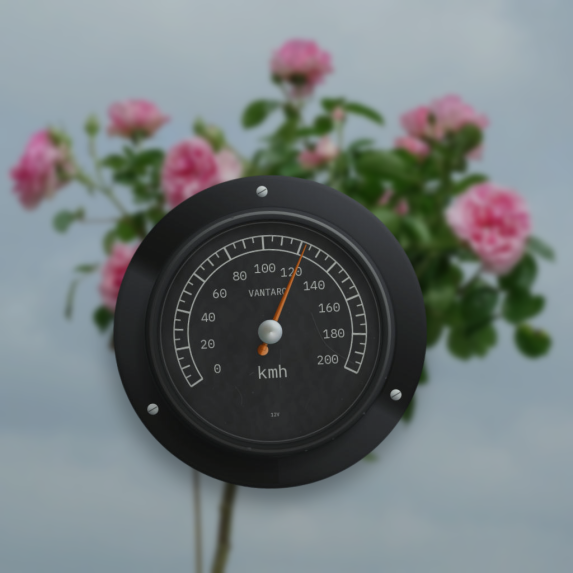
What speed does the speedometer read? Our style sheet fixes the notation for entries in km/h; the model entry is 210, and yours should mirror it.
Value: 122.5
